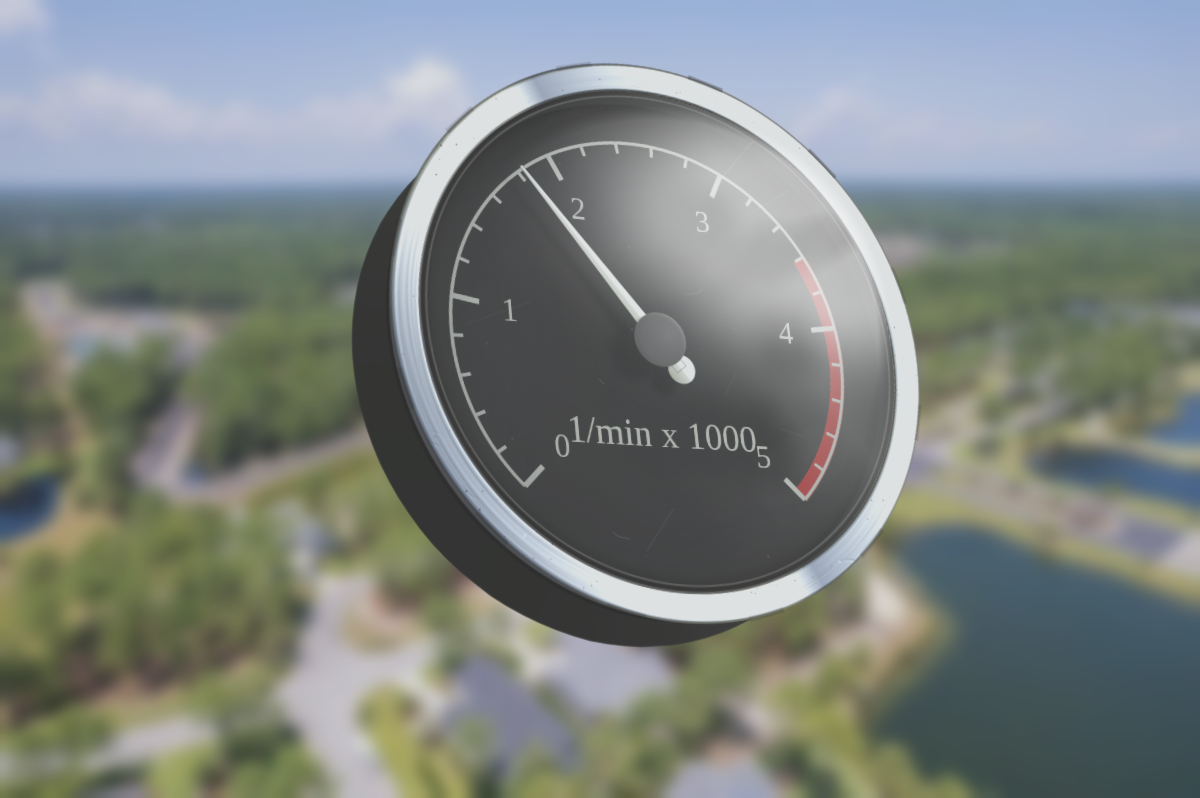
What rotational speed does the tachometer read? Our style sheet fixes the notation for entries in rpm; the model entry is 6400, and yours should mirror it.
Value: 1800
